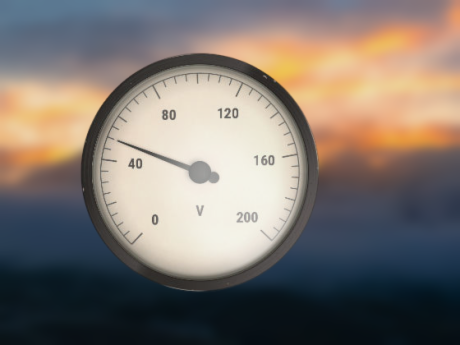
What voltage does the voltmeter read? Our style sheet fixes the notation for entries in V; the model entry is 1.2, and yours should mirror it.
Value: 50
